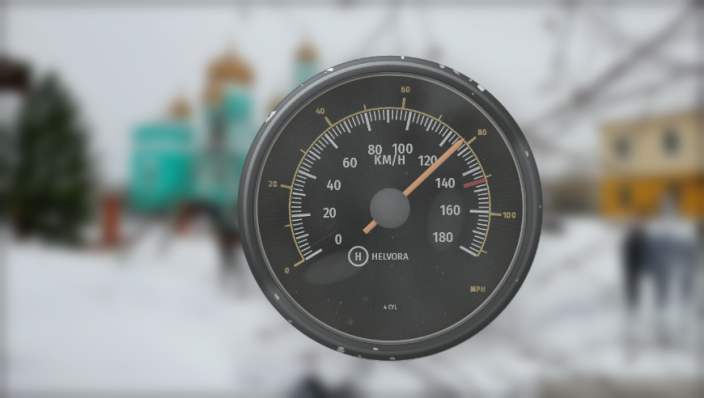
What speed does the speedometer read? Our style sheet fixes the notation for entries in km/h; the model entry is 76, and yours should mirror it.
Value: 126
